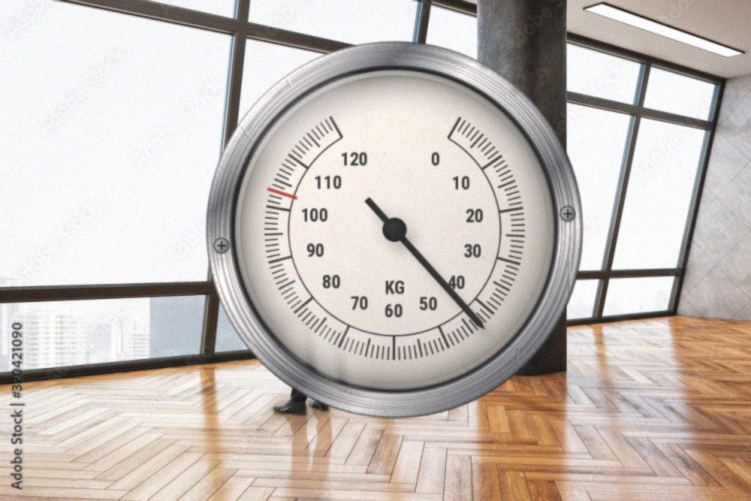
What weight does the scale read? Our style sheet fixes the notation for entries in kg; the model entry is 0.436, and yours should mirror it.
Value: 43
